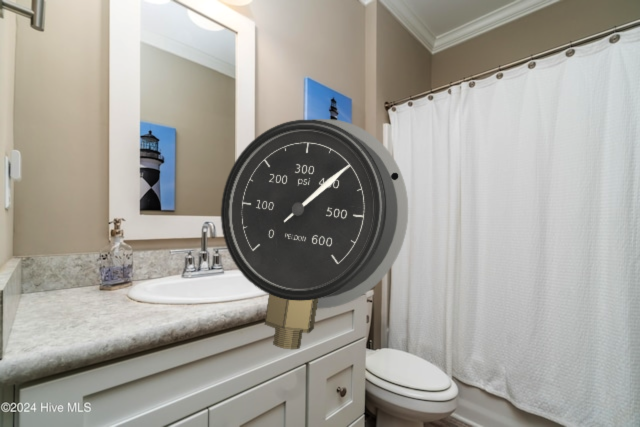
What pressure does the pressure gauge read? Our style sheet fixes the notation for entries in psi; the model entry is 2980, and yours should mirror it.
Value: 400
